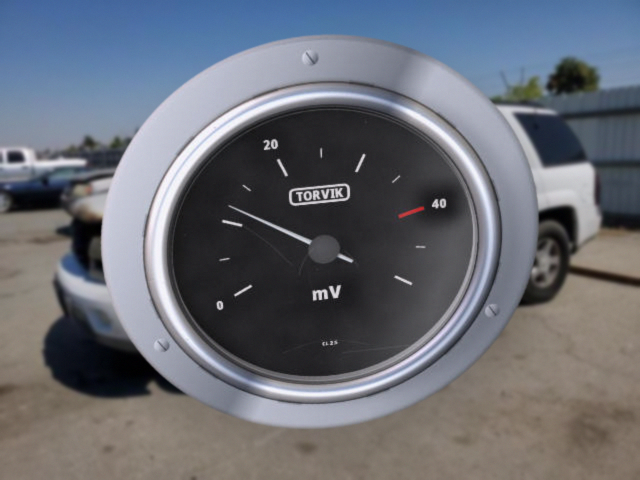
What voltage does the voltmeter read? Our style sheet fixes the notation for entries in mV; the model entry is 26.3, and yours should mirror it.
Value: 12.5
